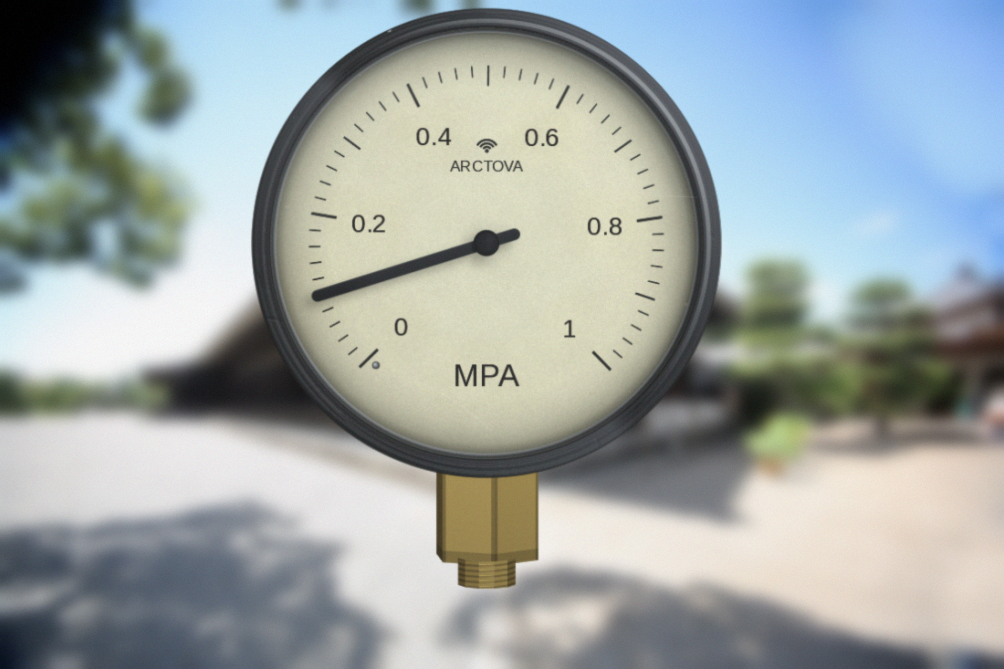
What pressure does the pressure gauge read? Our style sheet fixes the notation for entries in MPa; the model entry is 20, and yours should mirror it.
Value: 0.1
